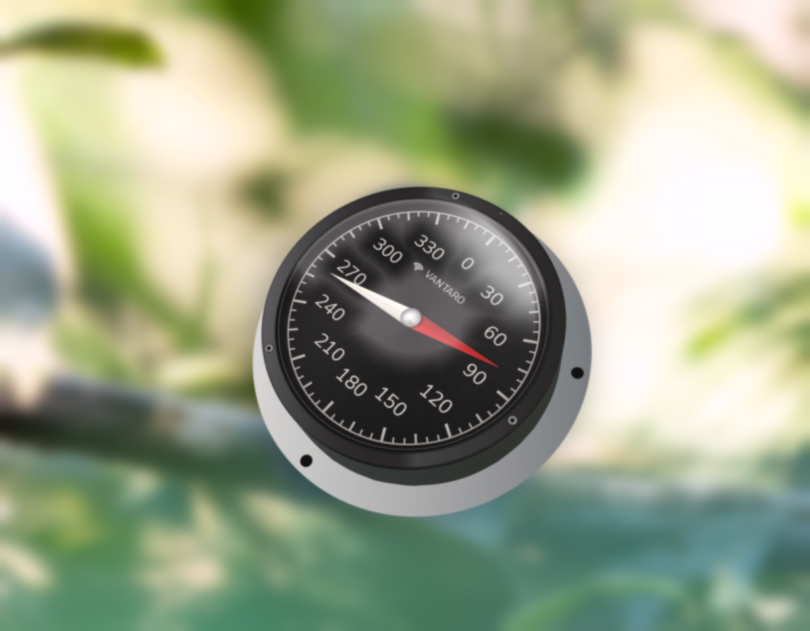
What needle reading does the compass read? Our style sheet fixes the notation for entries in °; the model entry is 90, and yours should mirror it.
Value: 80
